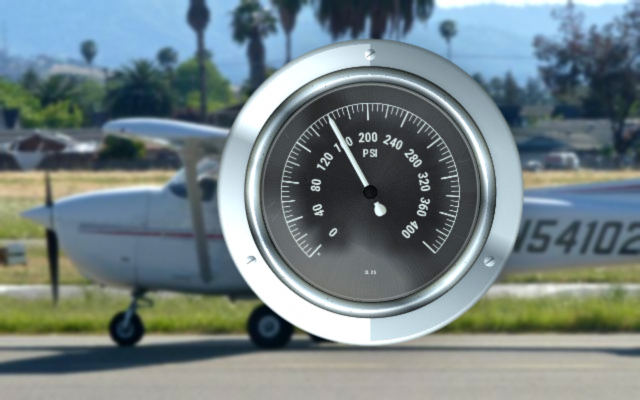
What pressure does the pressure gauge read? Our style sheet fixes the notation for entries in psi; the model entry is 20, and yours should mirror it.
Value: 160
